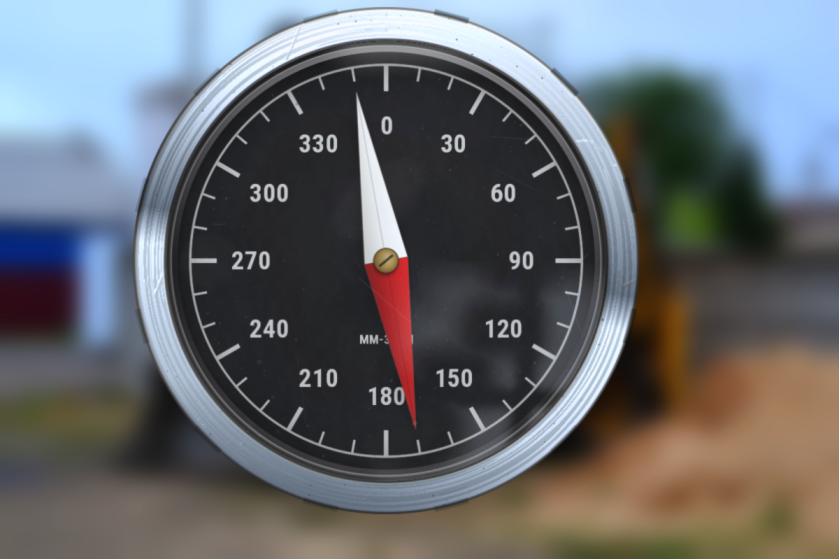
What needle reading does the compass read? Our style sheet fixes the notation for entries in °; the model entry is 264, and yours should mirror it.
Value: 170
